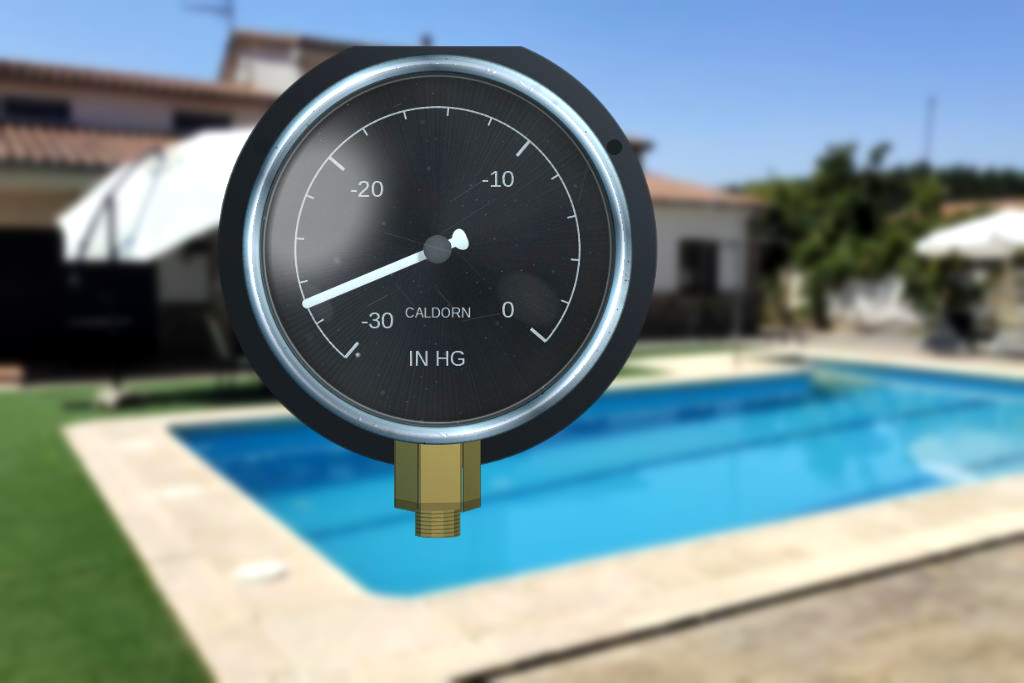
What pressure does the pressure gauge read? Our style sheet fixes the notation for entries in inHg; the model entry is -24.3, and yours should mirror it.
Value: -27
